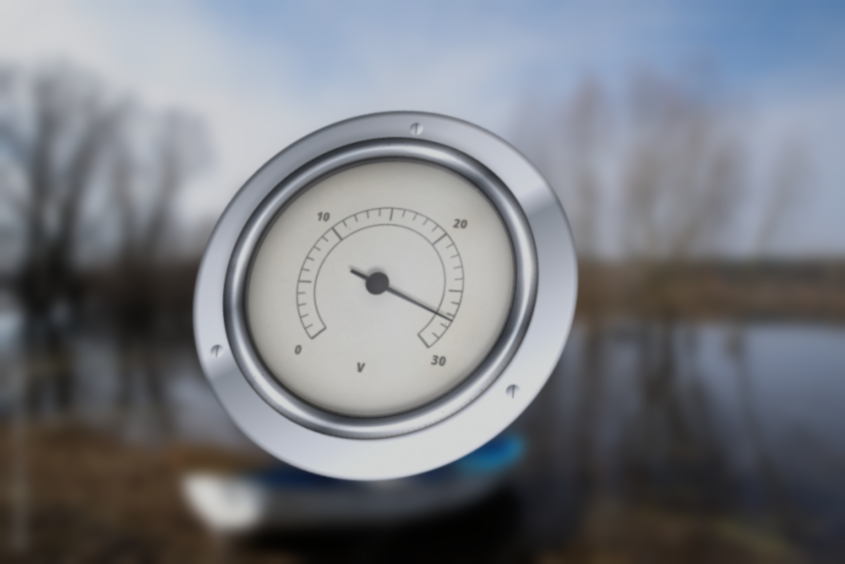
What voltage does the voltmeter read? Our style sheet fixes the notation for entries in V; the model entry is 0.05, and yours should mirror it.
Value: 27.5
